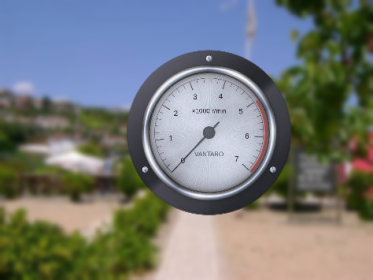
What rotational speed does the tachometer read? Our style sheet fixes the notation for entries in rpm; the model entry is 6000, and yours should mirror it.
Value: 0
